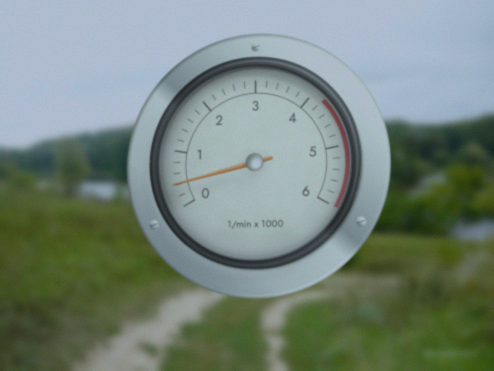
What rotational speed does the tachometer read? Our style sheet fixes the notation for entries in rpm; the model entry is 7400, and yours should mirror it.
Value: 400
